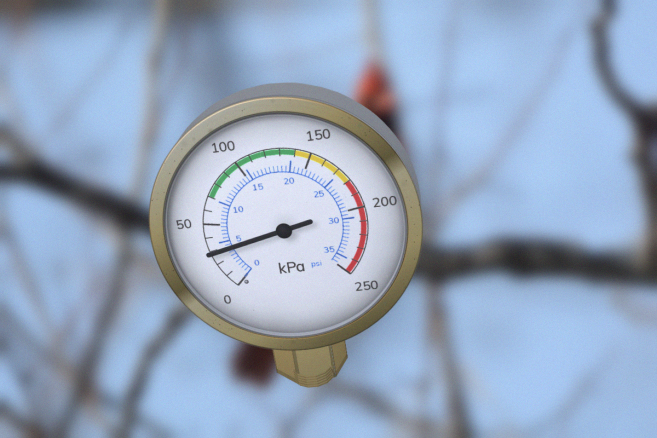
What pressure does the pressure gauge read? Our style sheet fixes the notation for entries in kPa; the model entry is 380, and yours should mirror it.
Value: 30
